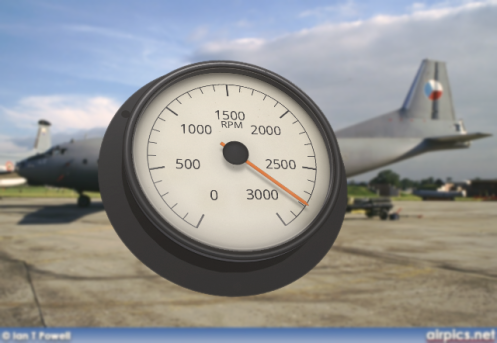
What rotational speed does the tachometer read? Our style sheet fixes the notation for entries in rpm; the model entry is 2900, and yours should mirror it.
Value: 2800
